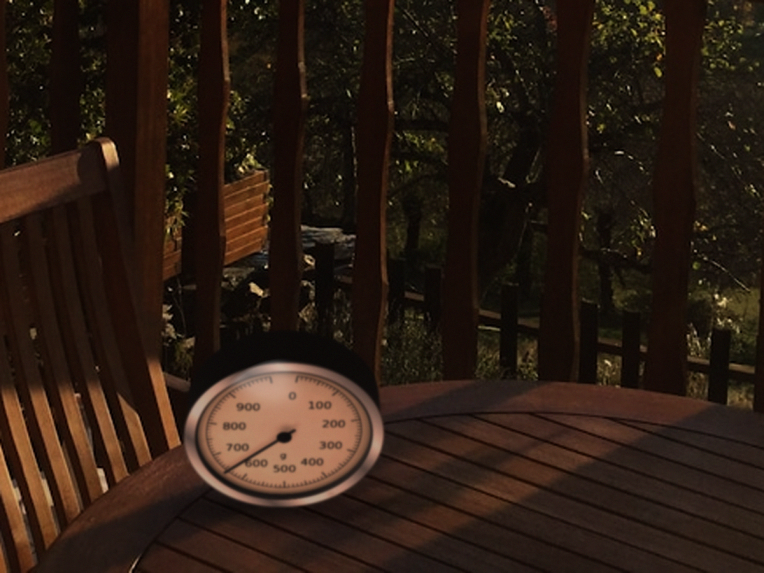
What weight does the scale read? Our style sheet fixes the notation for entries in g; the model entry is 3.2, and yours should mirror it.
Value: 650
